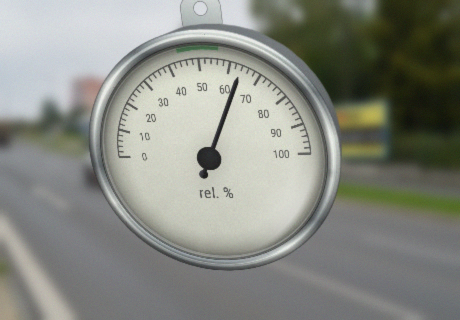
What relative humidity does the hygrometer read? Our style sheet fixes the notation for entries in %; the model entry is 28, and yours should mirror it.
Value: 64
